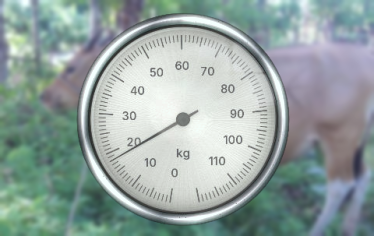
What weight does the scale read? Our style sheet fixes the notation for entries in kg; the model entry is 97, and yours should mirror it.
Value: 18
